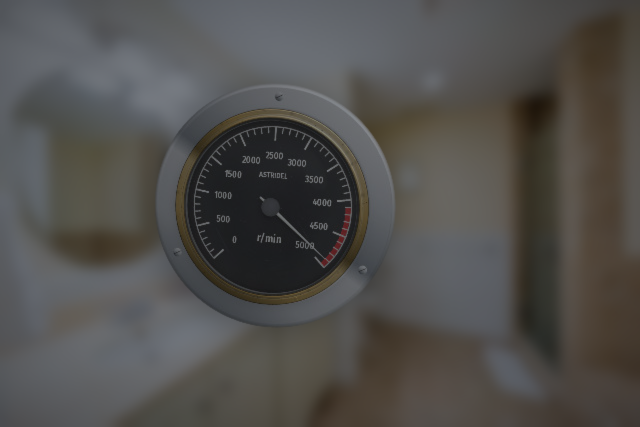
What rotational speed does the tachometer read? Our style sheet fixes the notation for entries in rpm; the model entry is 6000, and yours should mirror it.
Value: 4900
